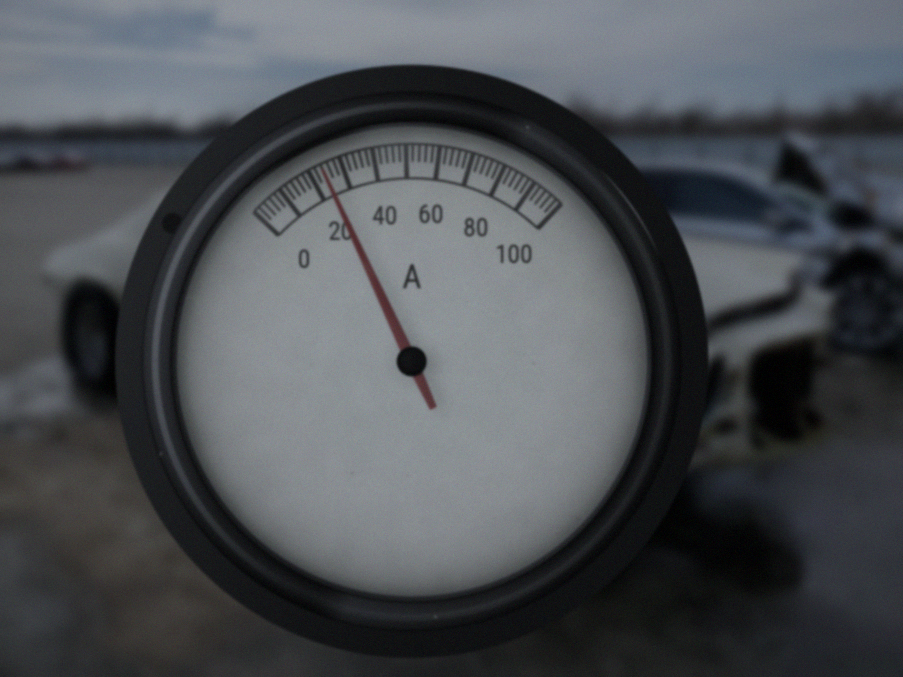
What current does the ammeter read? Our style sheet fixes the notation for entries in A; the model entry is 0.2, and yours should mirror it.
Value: 24
